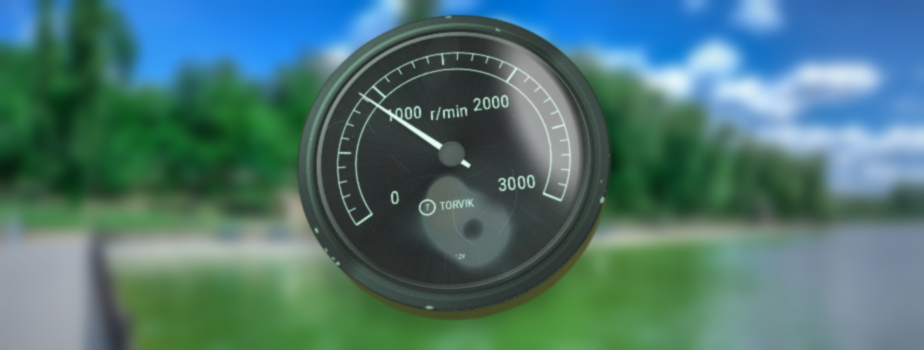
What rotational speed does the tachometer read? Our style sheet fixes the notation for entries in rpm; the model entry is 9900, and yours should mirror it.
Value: 900
